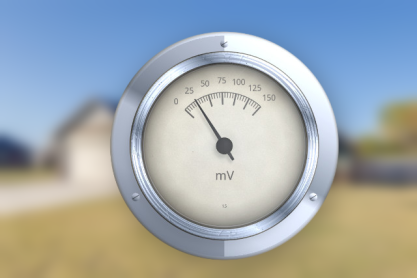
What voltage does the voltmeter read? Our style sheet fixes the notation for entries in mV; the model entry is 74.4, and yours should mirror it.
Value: 25
